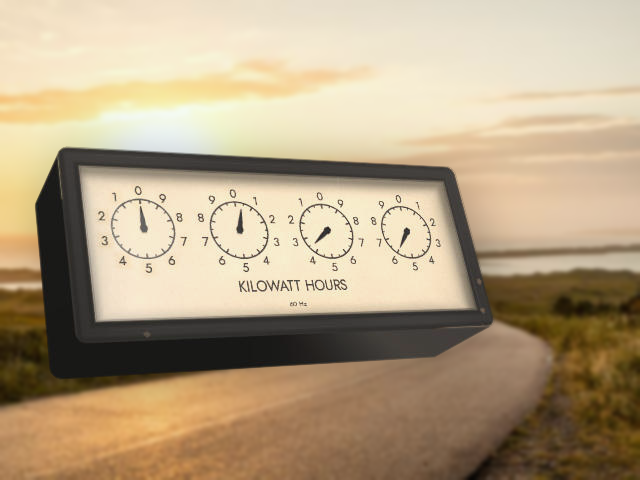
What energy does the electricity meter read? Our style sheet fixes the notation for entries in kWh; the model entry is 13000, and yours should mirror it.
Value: 36
